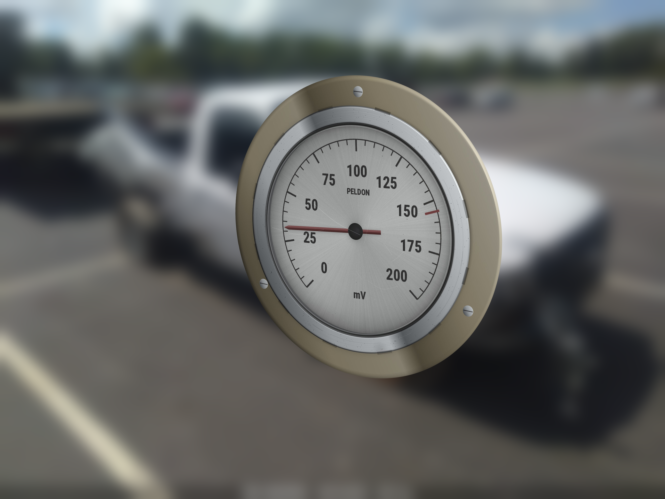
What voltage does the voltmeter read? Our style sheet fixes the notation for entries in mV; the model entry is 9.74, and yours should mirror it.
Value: 32.5
